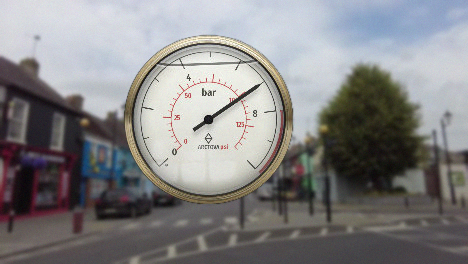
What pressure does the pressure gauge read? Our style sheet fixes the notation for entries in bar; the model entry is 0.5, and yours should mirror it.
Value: 7
